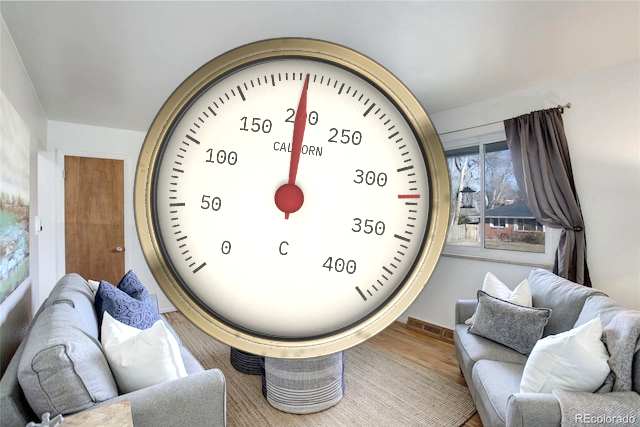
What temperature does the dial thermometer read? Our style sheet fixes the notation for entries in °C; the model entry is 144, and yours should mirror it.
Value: 200
